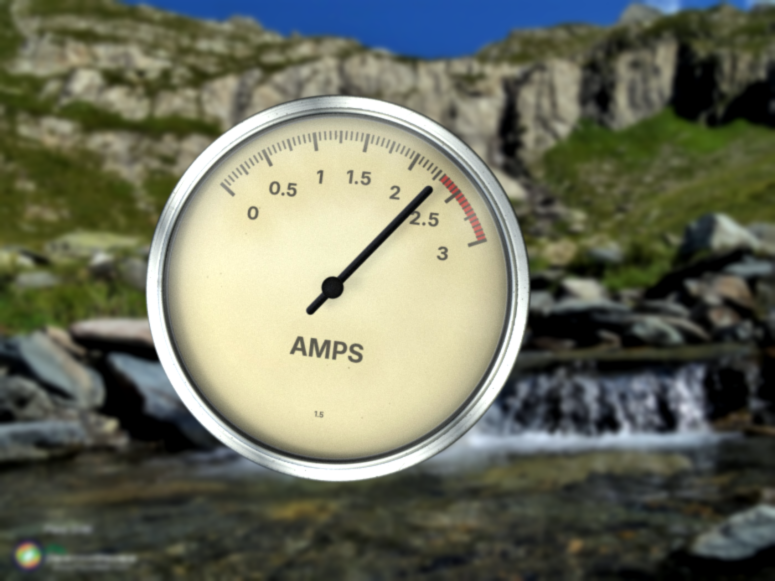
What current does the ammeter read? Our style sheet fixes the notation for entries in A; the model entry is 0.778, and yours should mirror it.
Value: 2.3
